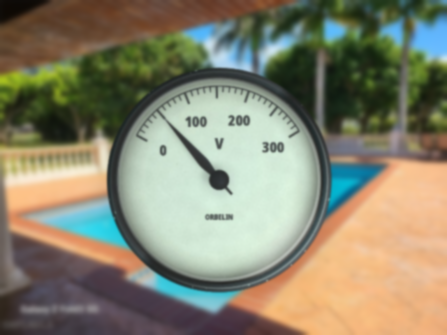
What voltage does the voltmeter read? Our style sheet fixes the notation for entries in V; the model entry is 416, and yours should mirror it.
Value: 50
